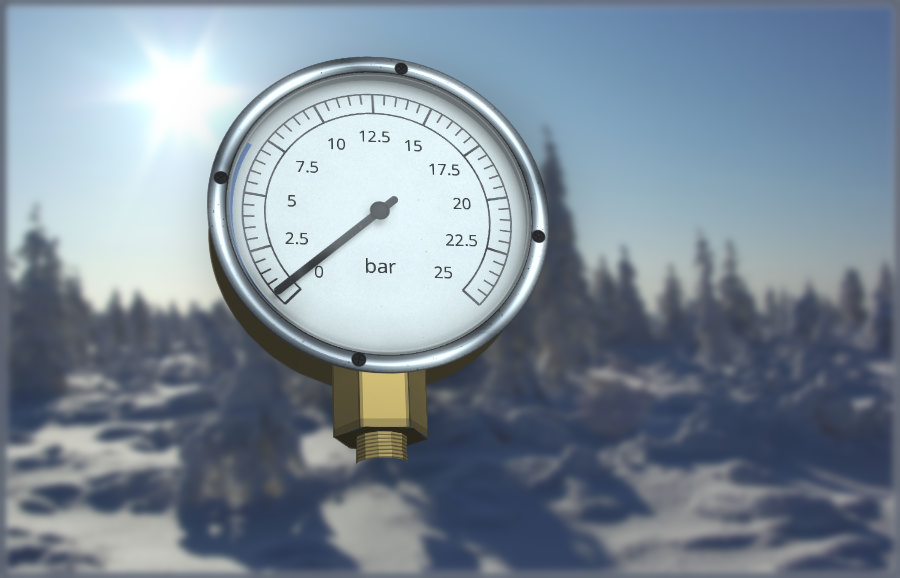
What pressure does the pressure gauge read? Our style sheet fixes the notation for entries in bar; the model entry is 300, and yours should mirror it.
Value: 0.5
